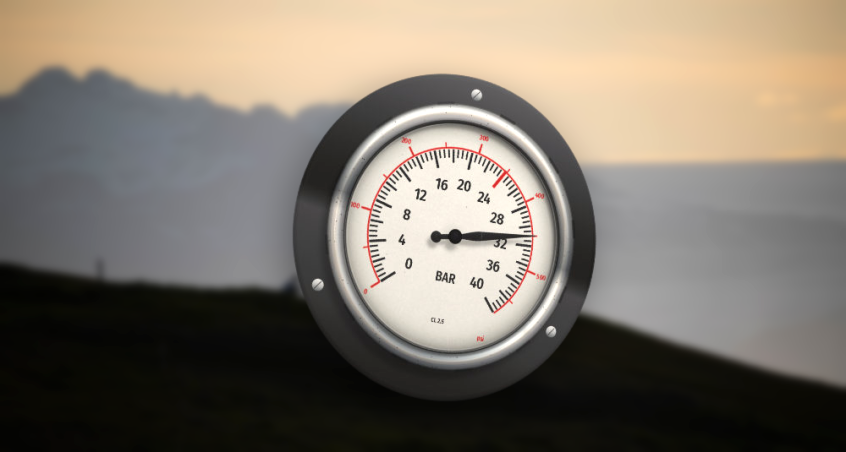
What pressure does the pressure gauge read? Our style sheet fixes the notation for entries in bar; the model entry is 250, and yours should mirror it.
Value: 31
